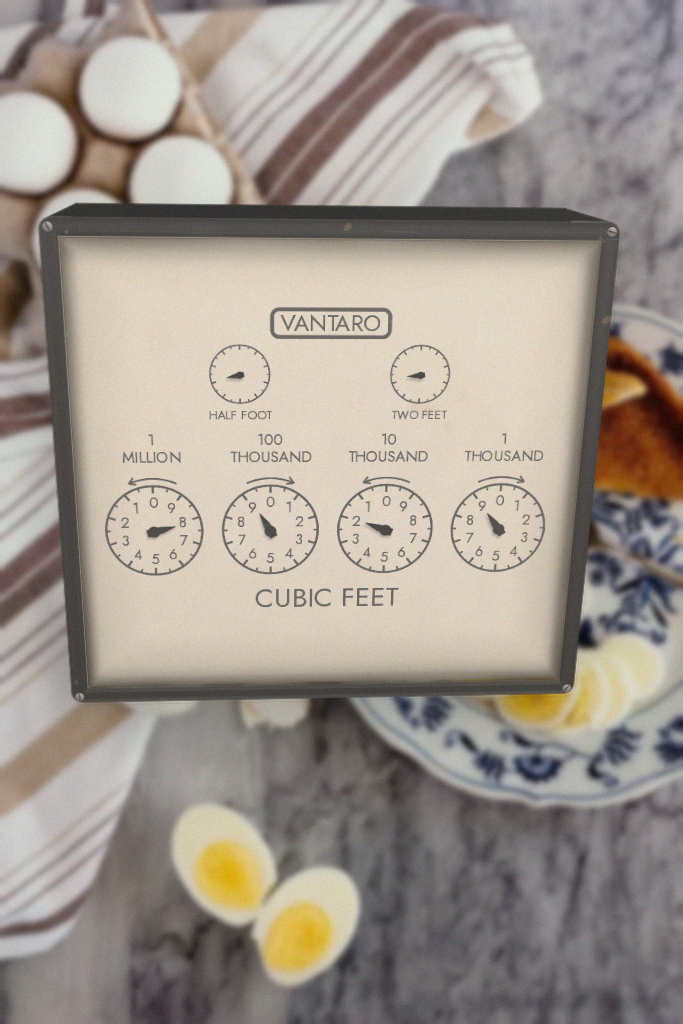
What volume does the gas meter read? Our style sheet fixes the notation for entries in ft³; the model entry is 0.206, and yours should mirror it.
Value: 791900
